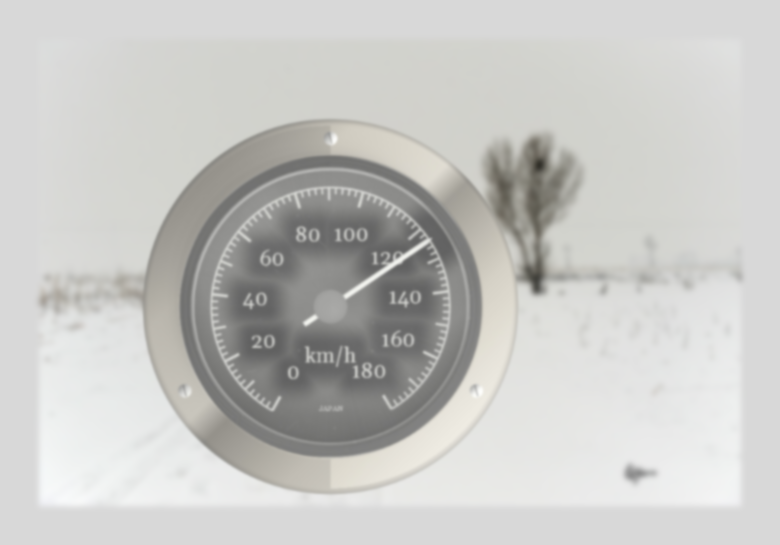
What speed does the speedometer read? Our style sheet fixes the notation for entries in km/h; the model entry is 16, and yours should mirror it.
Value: 124
